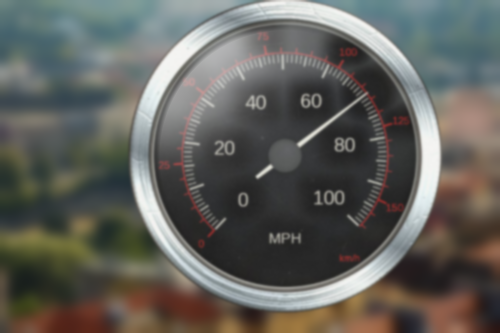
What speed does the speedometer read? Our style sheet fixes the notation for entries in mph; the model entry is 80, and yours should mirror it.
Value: 70
